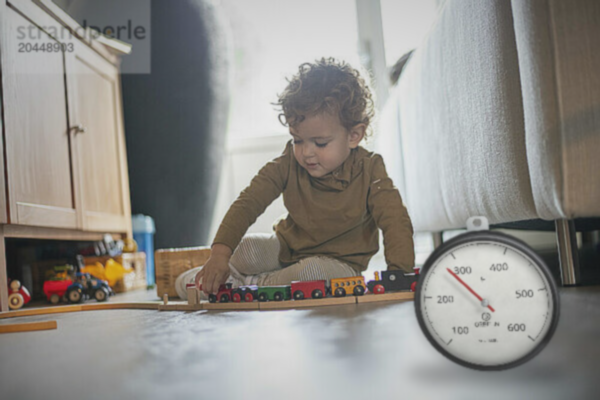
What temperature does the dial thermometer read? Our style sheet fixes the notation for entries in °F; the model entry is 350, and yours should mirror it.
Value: 275
